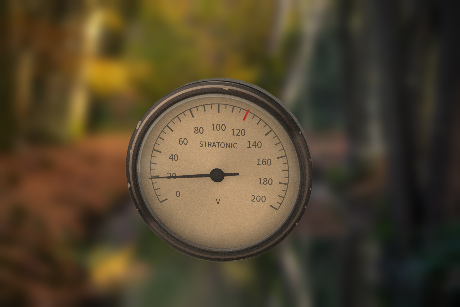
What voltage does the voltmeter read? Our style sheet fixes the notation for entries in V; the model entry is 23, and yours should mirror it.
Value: 20
